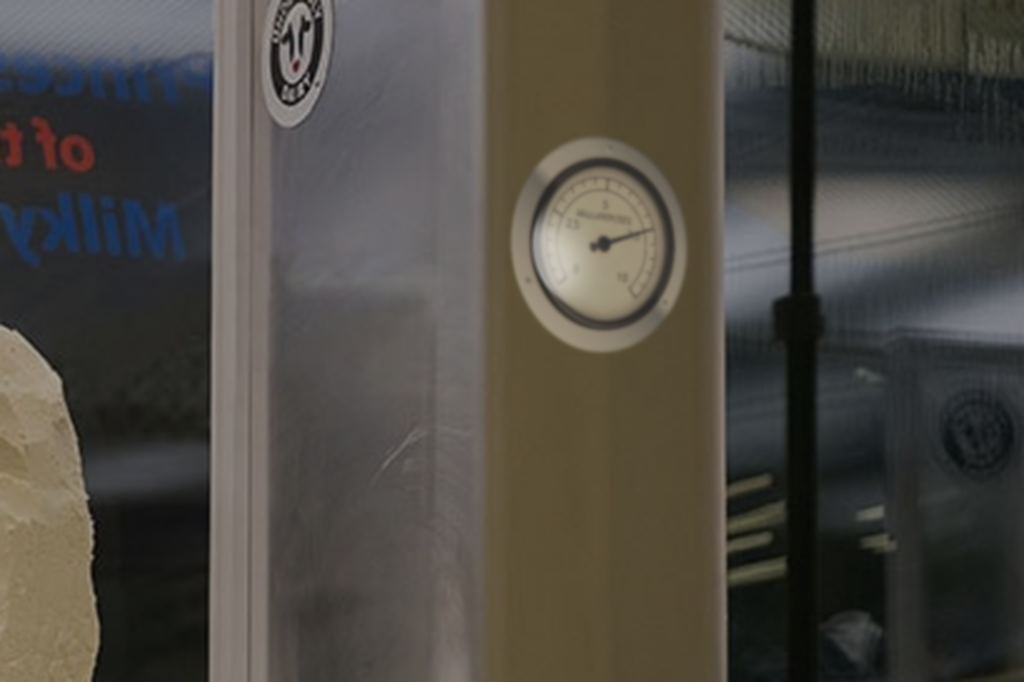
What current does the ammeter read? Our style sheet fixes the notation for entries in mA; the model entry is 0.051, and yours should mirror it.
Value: 7.5
